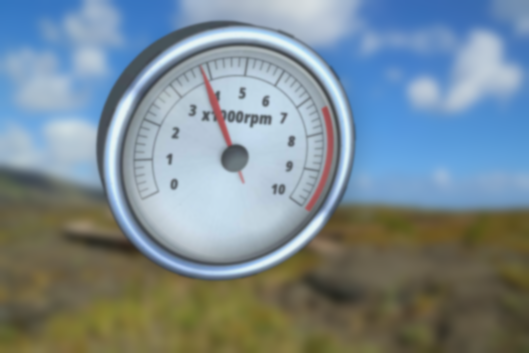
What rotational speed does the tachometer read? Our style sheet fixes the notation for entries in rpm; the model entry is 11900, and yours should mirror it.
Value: 3800
